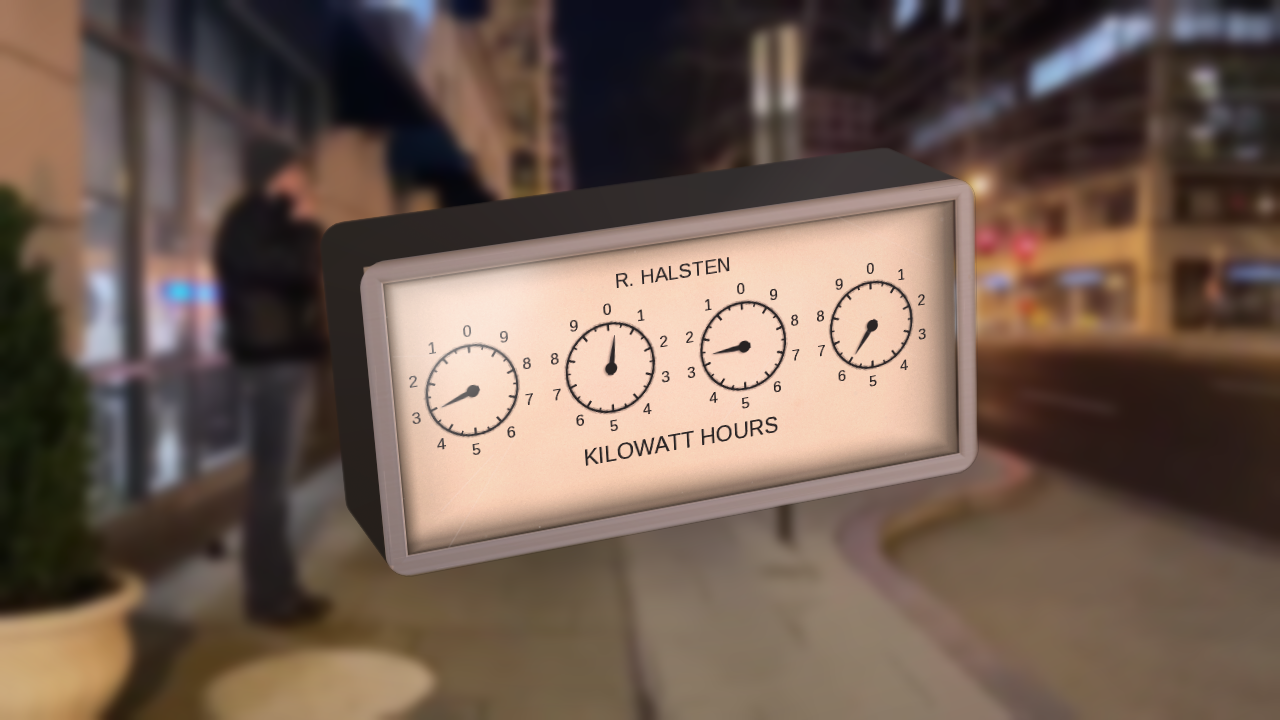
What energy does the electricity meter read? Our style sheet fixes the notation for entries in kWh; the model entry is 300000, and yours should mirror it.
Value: 3026
